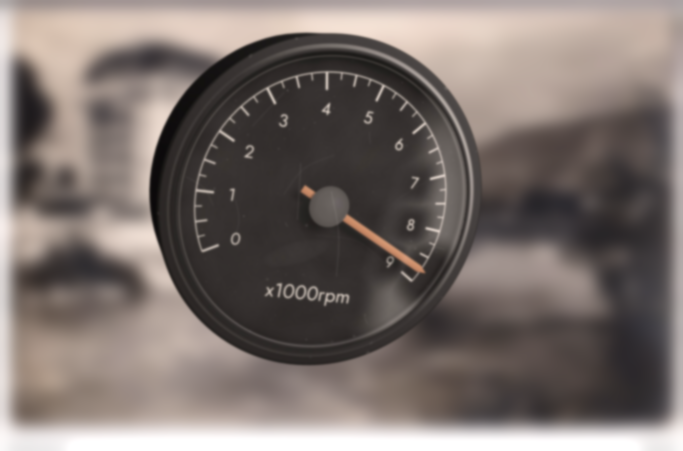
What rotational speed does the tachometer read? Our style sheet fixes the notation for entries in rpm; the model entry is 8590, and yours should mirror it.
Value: 8750
